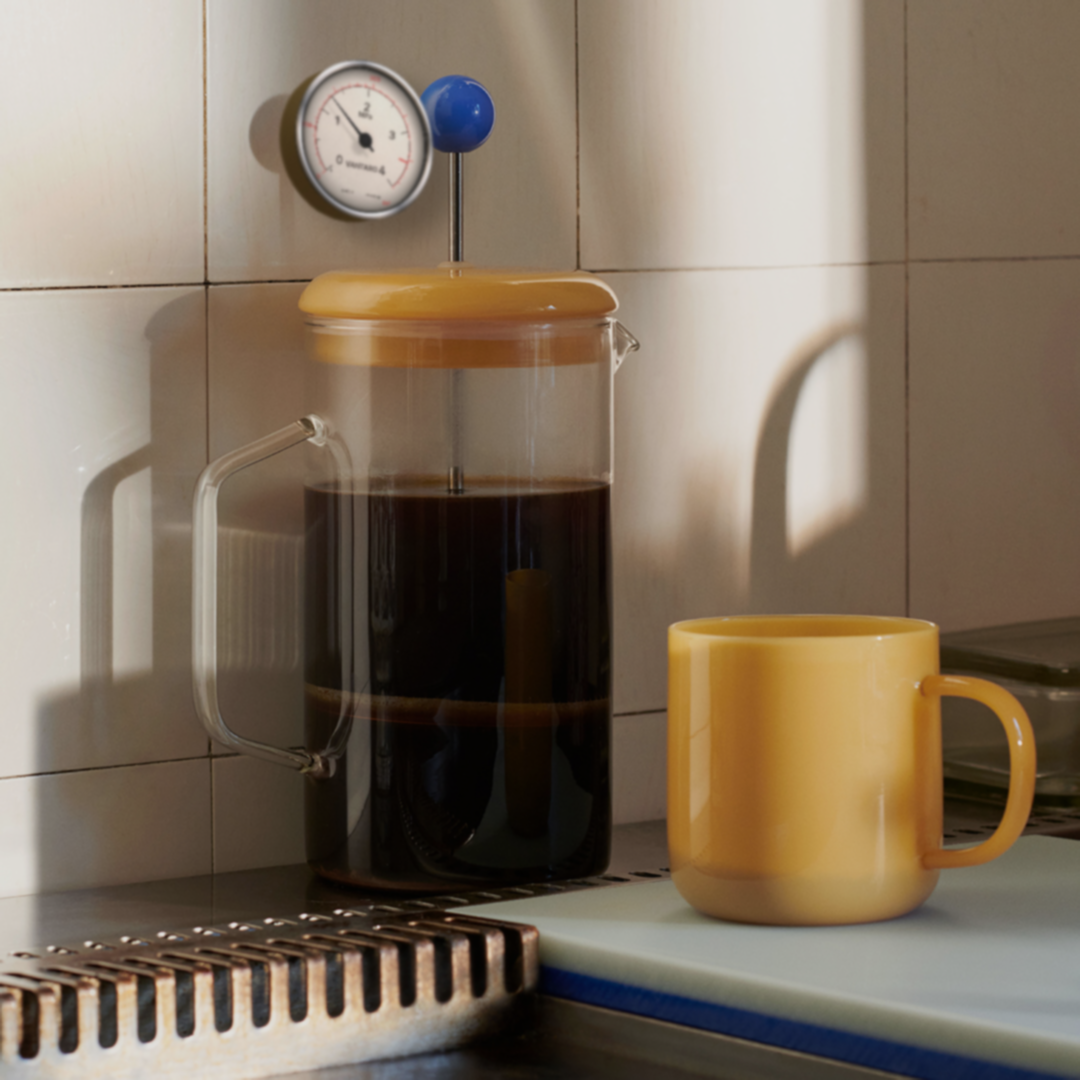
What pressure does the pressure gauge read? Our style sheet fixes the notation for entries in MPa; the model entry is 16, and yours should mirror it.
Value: 1.25
